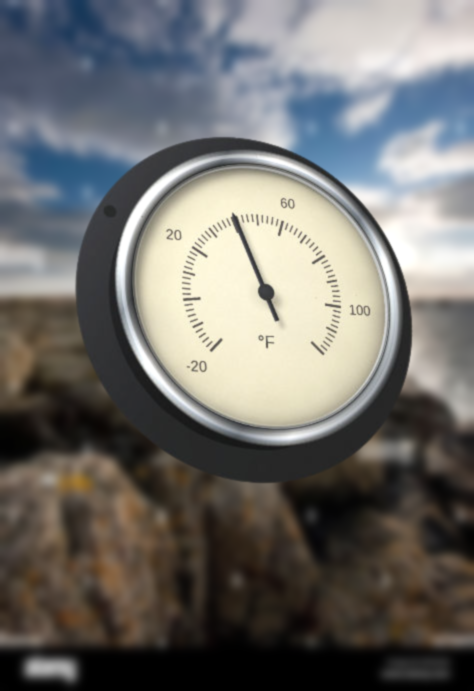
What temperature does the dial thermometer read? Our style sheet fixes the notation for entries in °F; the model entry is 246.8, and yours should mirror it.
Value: 40
